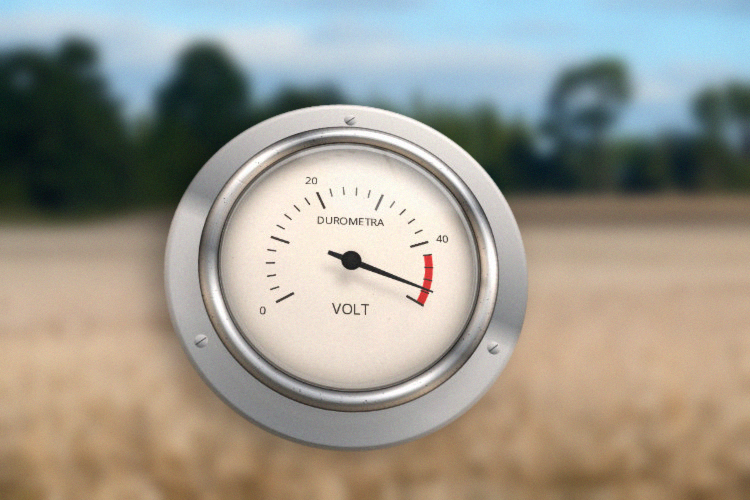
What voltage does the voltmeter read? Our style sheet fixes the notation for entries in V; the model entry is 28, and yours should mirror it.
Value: 48
